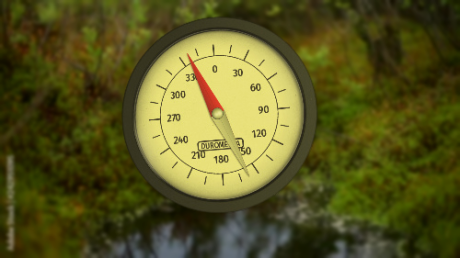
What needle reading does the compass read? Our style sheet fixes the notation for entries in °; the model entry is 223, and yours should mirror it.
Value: 337.5
